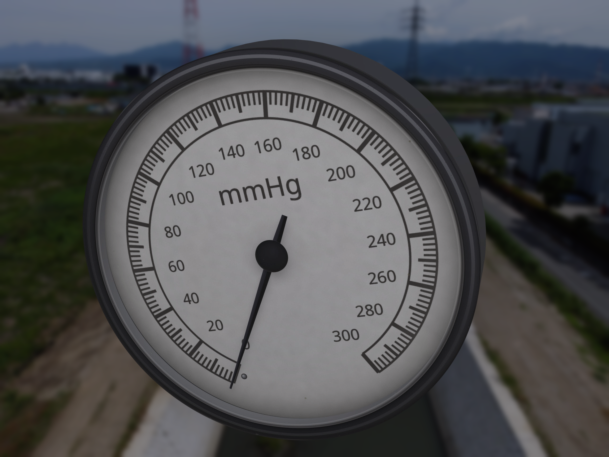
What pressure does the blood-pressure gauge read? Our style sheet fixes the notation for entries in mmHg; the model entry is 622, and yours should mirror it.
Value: 0
